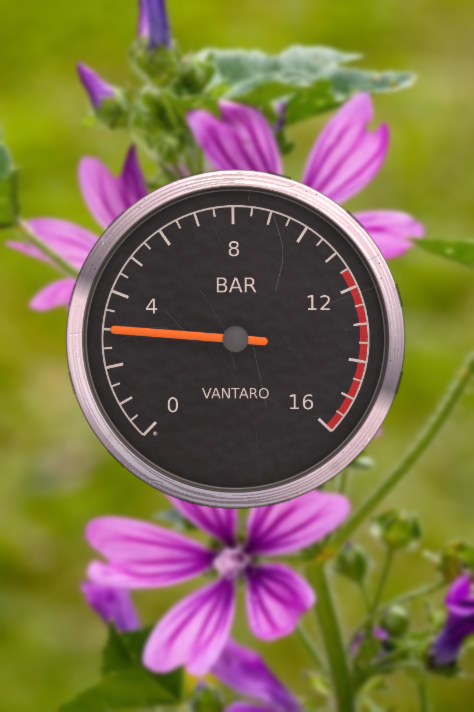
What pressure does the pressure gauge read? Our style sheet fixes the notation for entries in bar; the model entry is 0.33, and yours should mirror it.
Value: 3
